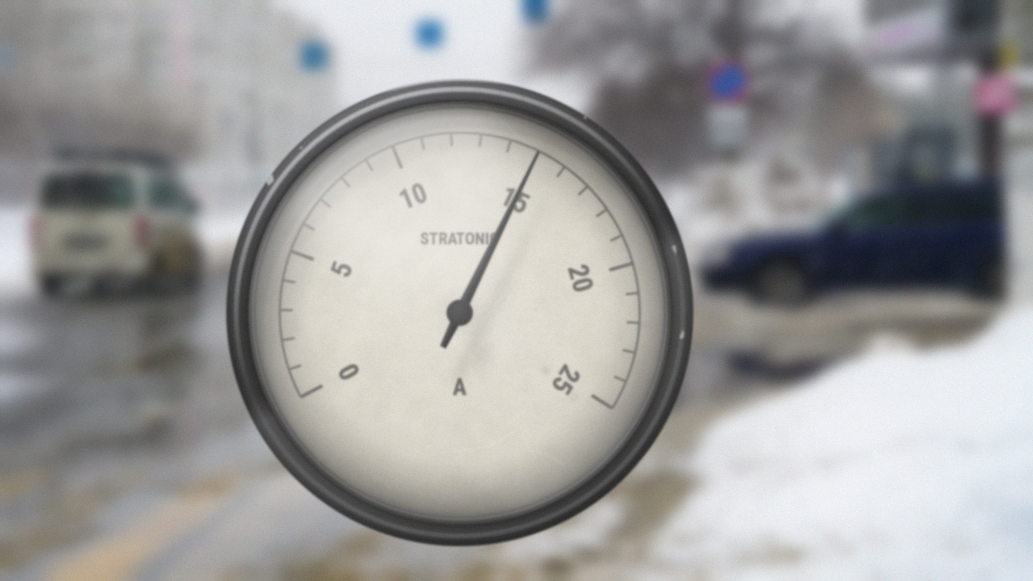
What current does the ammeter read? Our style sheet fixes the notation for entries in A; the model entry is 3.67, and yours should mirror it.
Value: 15
